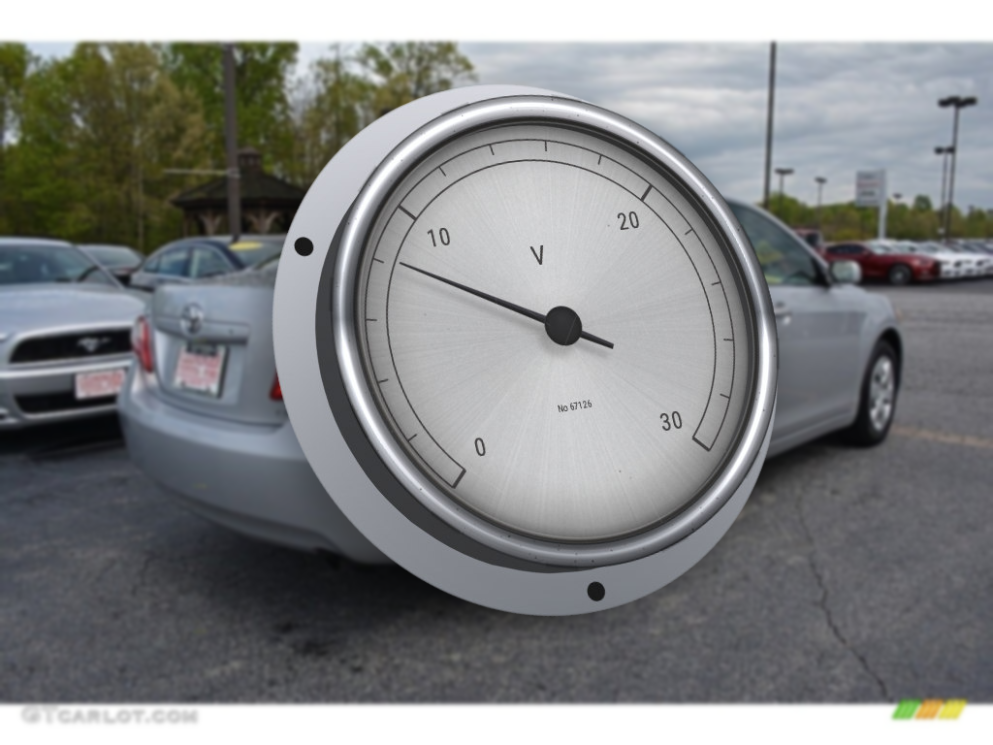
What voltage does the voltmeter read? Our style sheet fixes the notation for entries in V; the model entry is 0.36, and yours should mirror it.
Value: 8
